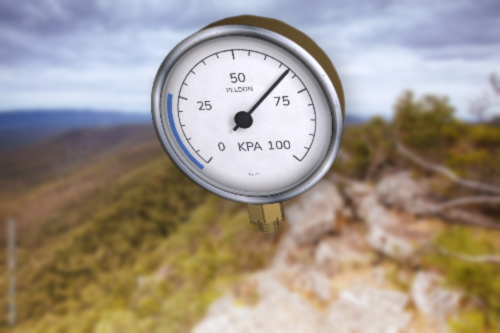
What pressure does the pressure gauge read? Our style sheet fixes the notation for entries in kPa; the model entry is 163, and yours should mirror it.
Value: 67.5
